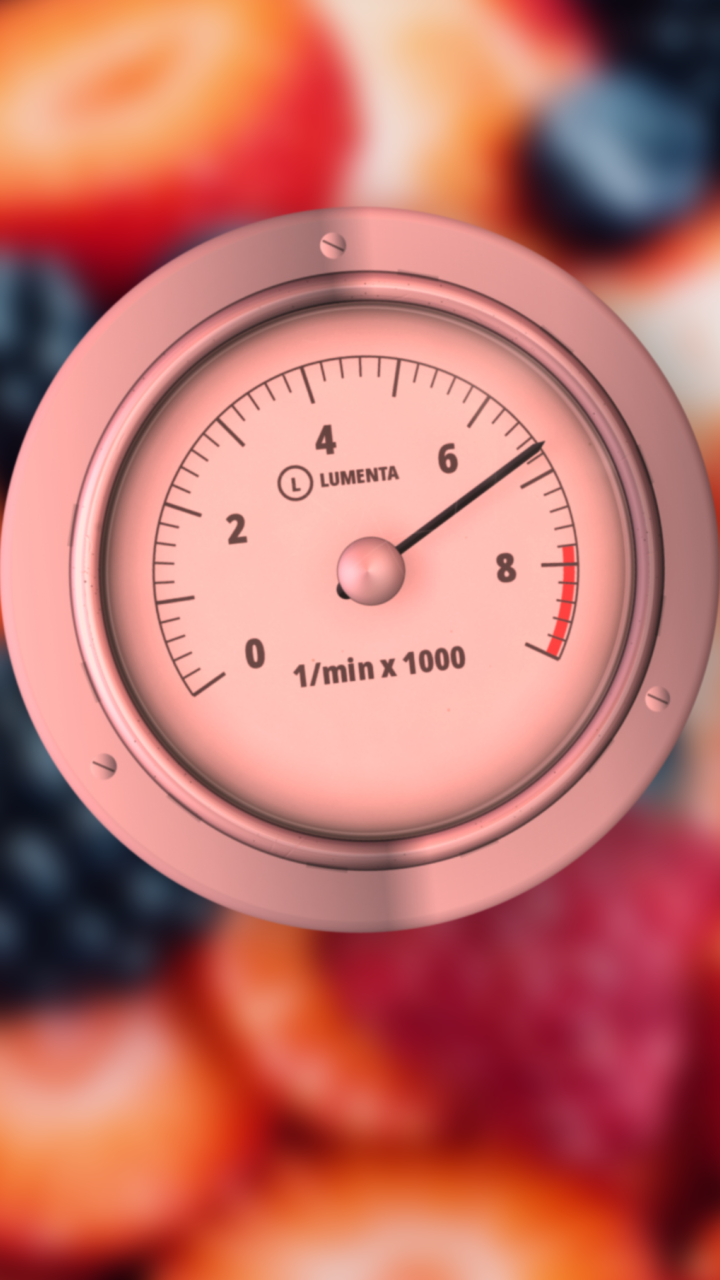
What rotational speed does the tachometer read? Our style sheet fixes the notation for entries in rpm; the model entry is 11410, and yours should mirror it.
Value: 6700
